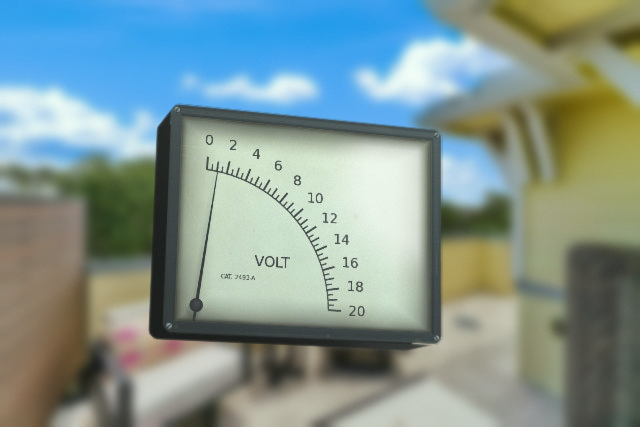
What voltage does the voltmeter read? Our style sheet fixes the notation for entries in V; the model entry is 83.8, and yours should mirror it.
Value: 1
